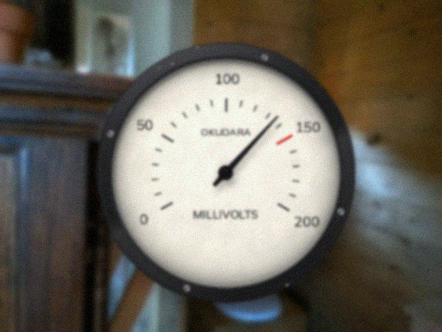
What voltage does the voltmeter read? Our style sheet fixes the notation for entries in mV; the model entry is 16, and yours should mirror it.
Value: 135
